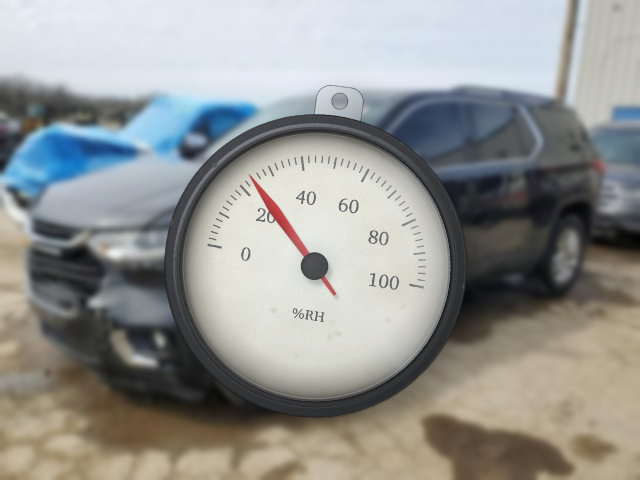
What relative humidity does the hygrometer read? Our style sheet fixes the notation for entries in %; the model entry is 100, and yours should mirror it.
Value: 24
